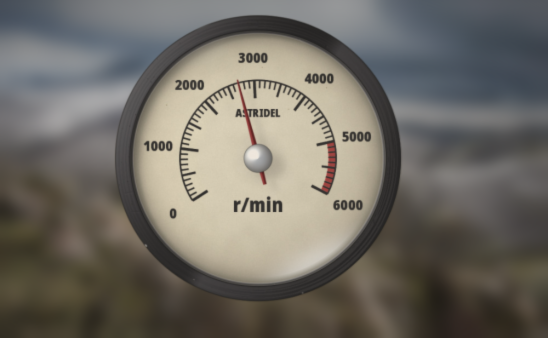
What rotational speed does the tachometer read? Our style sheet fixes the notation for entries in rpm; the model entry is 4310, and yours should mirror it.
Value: 2700
